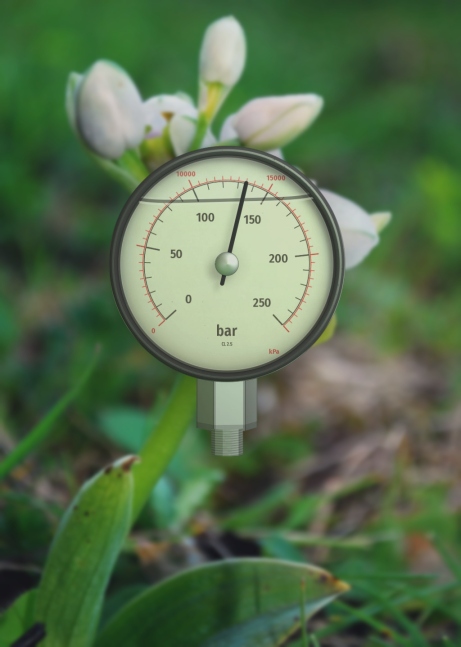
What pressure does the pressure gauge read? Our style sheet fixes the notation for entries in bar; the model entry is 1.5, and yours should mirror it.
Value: 135
